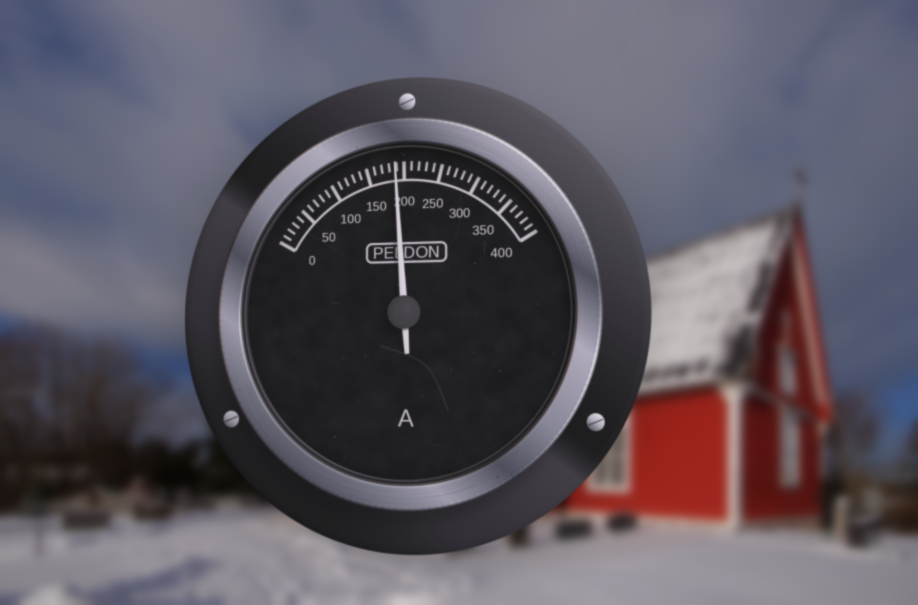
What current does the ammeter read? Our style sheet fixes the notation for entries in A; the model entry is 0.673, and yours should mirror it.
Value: 190
